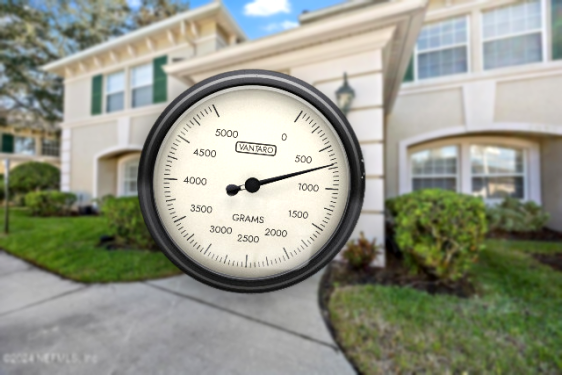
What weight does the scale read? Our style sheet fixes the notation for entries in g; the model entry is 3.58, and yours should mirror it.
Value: 700
